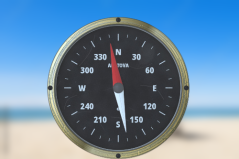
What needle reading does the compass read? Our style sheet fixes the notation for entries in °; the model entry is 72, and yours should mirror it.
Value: 350
